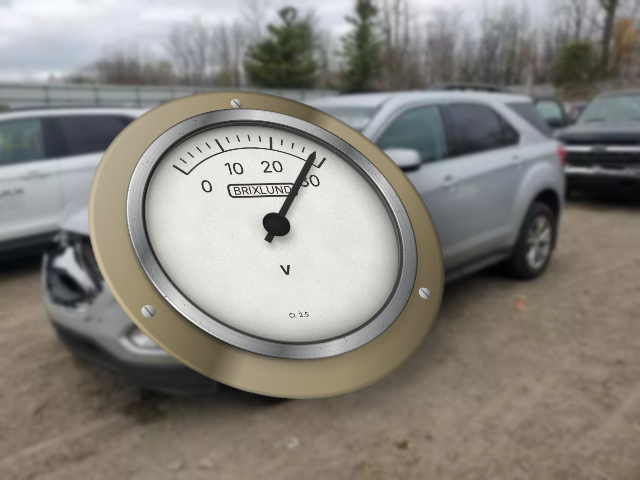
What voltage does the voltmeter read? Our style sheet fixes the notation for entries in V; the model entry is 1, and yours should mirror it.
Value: 28
